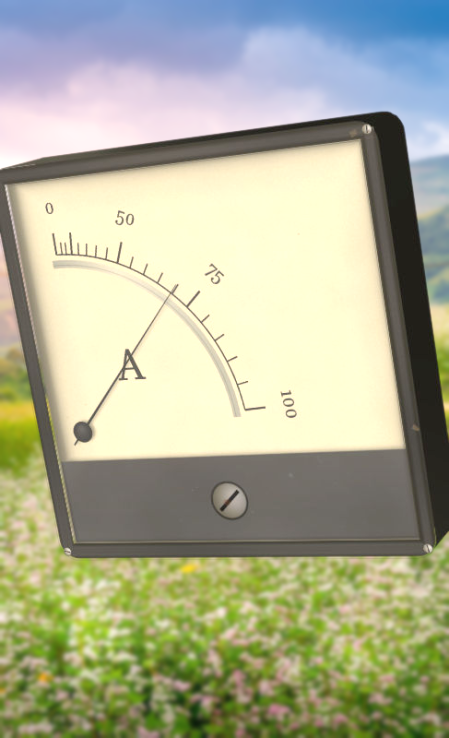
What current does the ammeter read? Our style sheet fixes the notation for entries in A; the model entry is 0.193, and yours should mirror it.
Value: 70
